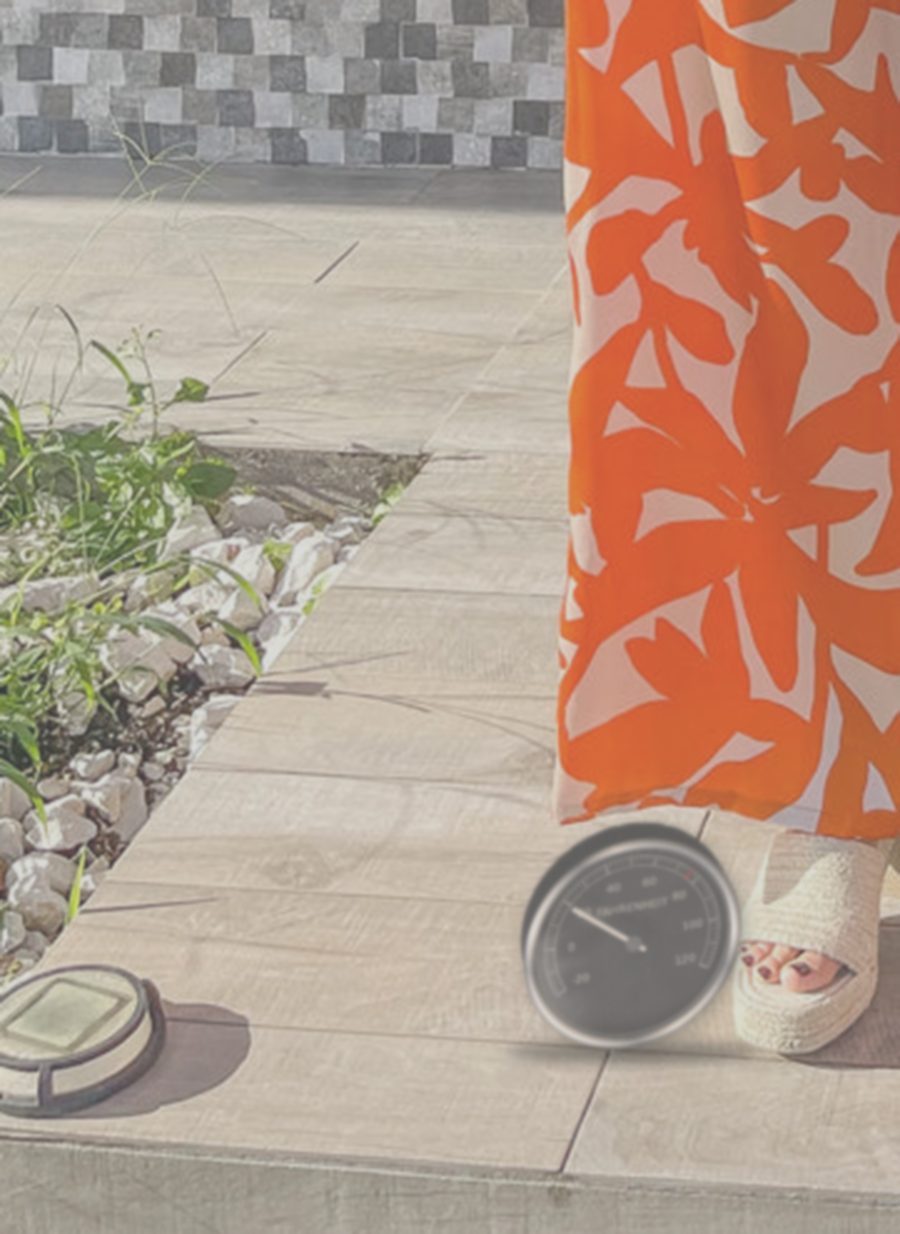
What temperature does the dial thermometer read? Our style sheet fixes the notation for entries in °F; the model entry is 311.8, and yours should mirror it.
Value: 20
